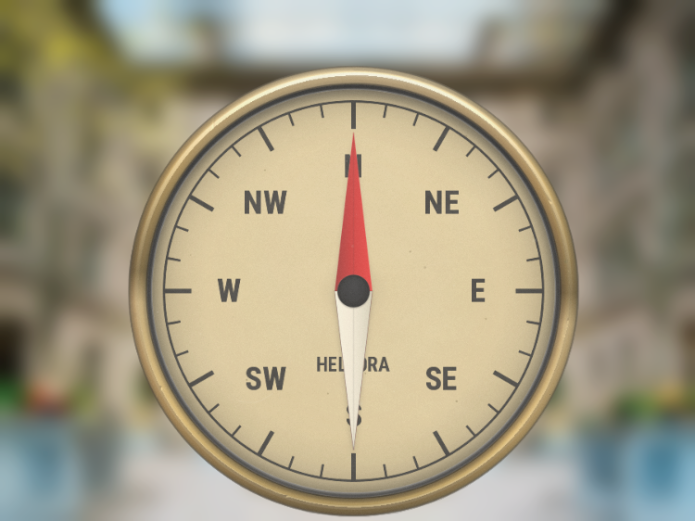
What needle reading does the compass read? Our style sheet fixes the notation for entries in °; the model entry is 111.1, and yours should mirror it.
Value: 0
